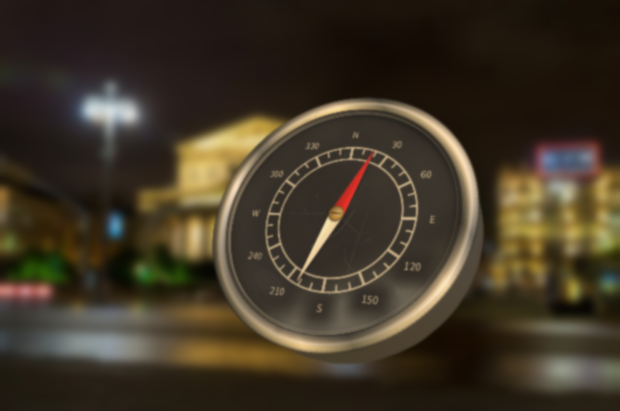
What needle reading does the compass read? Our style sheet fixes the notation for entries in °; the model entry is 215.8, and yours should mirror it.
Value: 20
